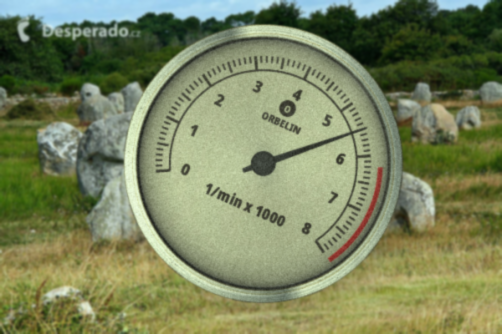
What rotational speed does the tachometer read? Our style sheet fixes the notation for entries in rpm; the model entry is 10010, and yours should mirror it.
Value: 5500
